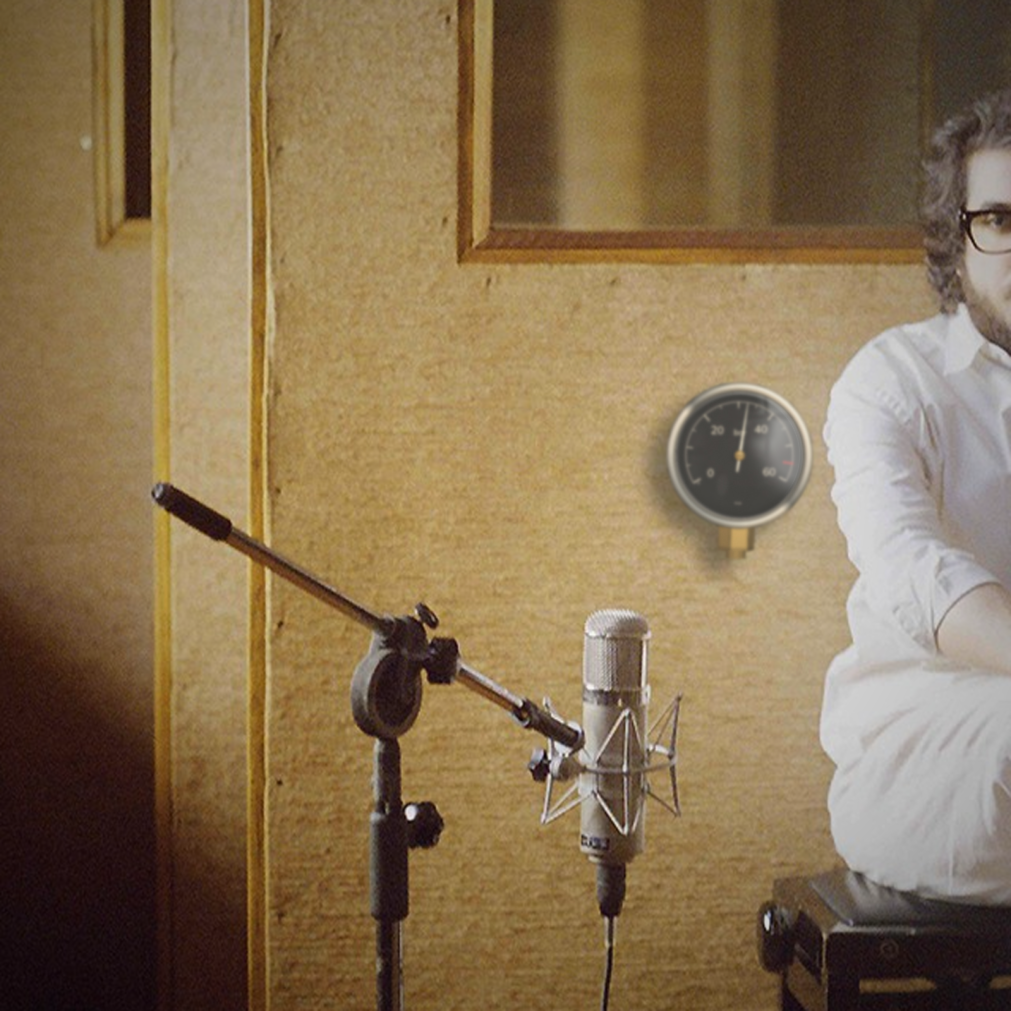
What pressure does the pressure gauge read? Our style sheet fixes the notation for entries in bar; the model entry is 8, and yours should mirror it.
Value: 32.5
